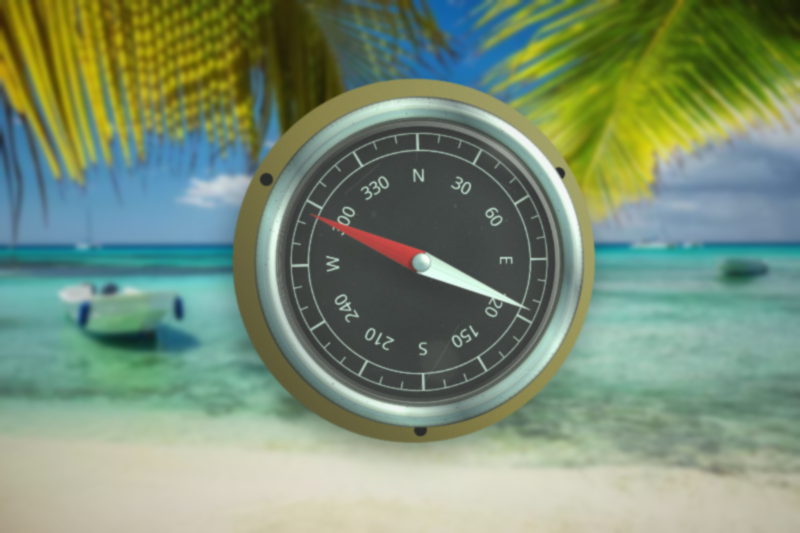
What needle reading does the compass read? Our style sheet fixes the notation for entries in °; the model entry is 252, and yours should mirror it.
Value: 295
